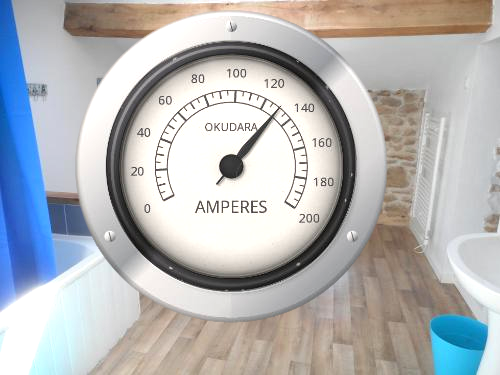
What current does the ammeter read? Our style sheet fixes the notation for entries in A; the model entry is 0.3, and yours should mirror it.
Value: 130
